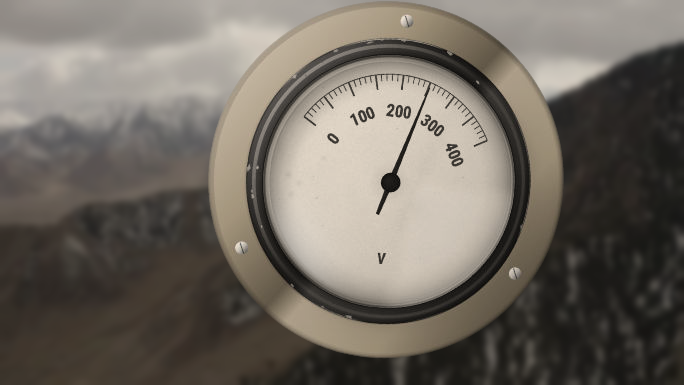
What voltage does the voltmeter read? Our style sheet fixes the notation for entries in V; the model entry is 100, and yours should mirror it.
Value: 250
